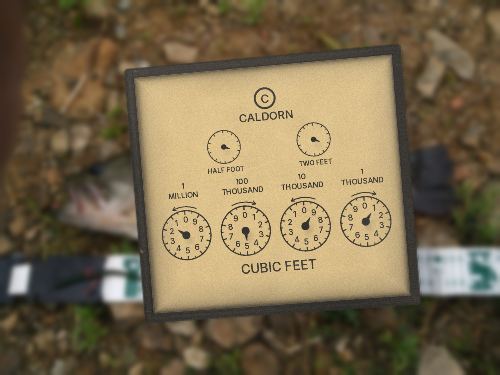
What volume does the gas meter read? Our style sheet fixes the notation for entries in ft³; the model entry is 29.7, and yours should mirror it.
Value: 149100
